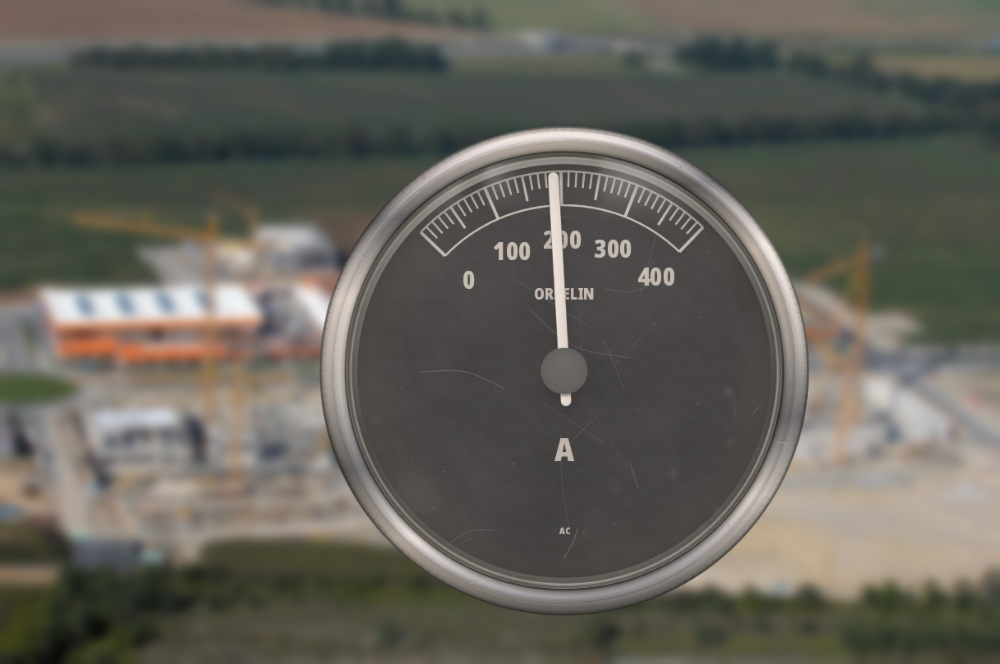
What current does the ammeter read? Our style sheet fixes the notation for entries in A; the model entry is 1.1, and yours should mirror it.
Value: 190
